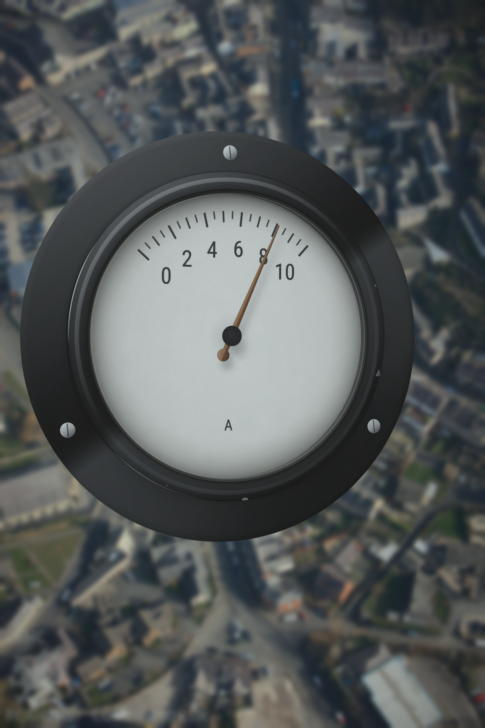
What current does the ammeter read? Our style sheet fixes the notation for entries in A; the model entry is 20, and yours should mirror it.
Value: 8
